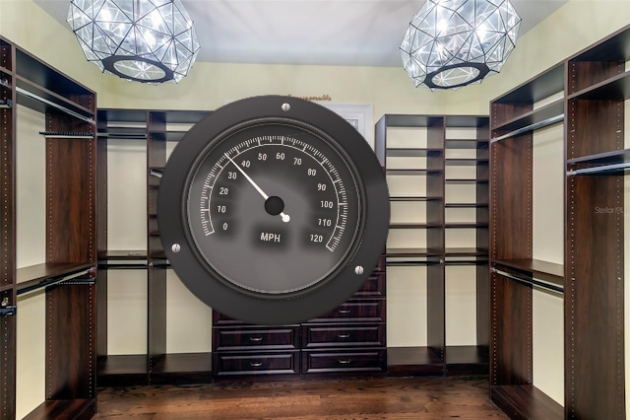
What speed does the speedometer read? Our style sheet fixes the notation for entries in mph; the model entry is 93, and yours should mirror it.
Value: 35
